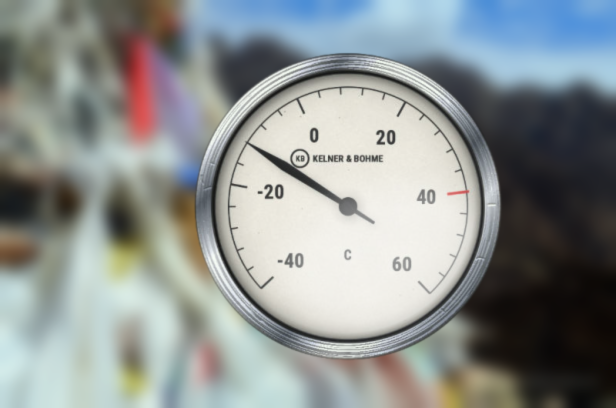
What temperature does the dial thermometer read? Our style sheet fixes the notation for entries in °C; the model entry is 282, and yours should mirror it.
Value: -12
